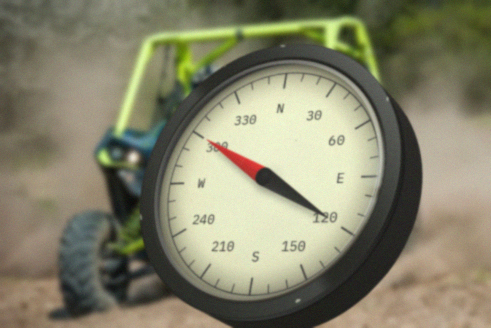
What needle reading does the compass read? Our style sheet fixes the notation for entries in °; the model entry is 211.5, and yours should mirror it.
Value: 300
